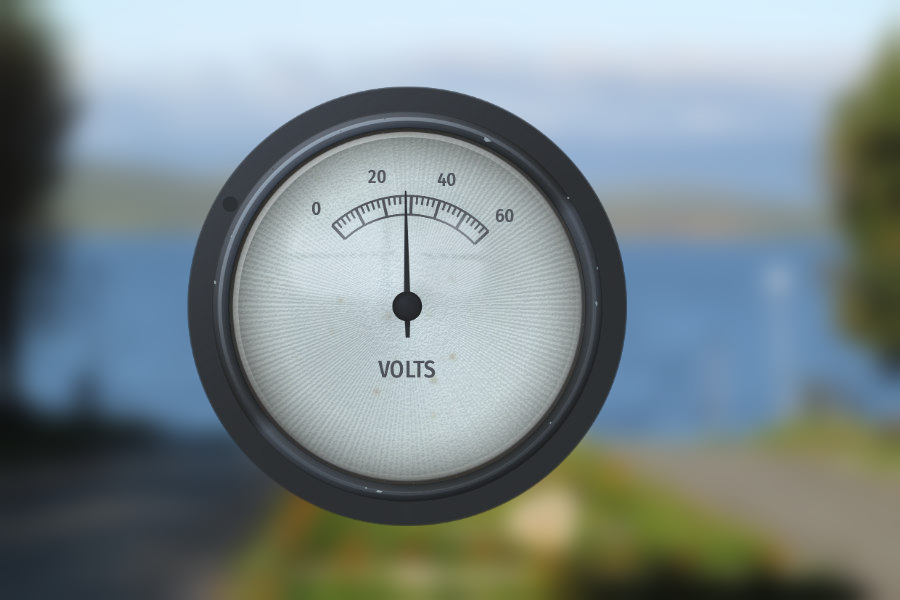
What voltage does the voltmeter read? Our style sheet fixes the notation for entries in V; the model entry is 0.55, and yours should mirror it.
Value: 28
